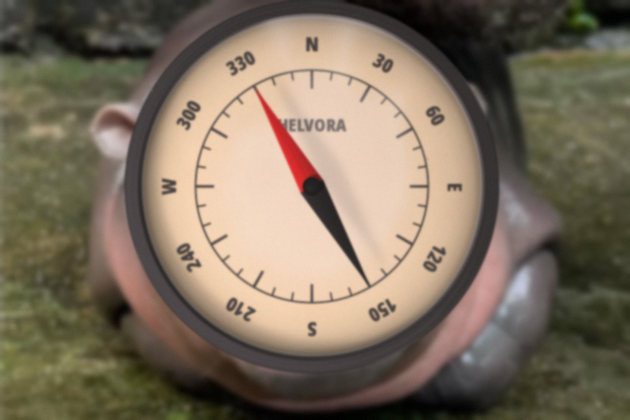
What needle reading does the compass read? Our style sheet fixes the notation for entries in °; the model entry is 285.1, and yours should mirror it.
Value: 330
